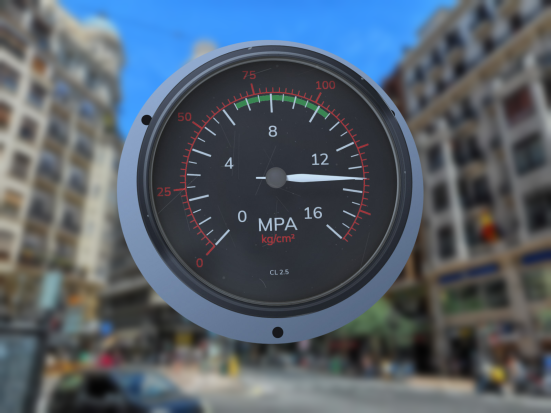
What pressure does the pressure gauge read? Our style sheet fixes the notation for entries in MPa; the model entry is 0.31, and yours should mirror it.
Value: 13.5
